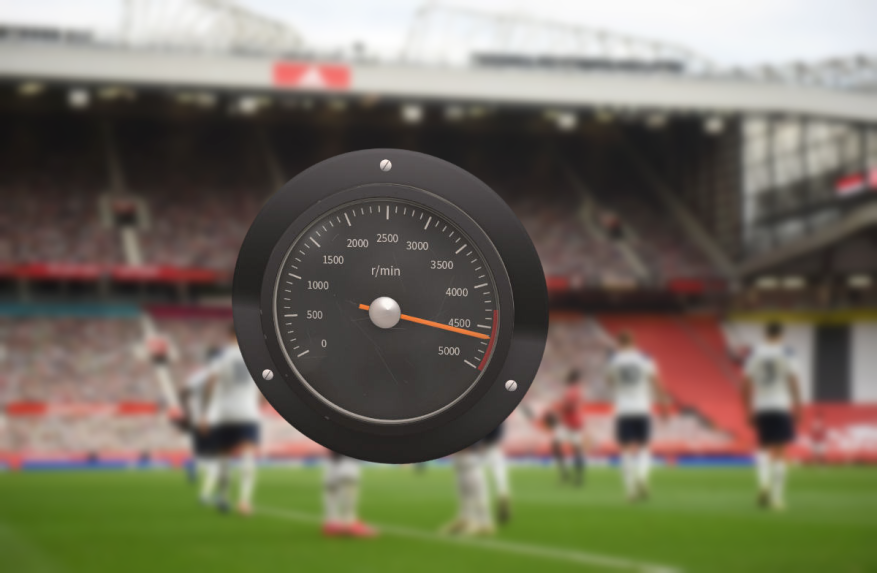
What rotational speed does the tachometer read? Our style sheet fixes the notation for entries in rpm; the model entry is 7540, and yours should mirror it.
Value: 4600
